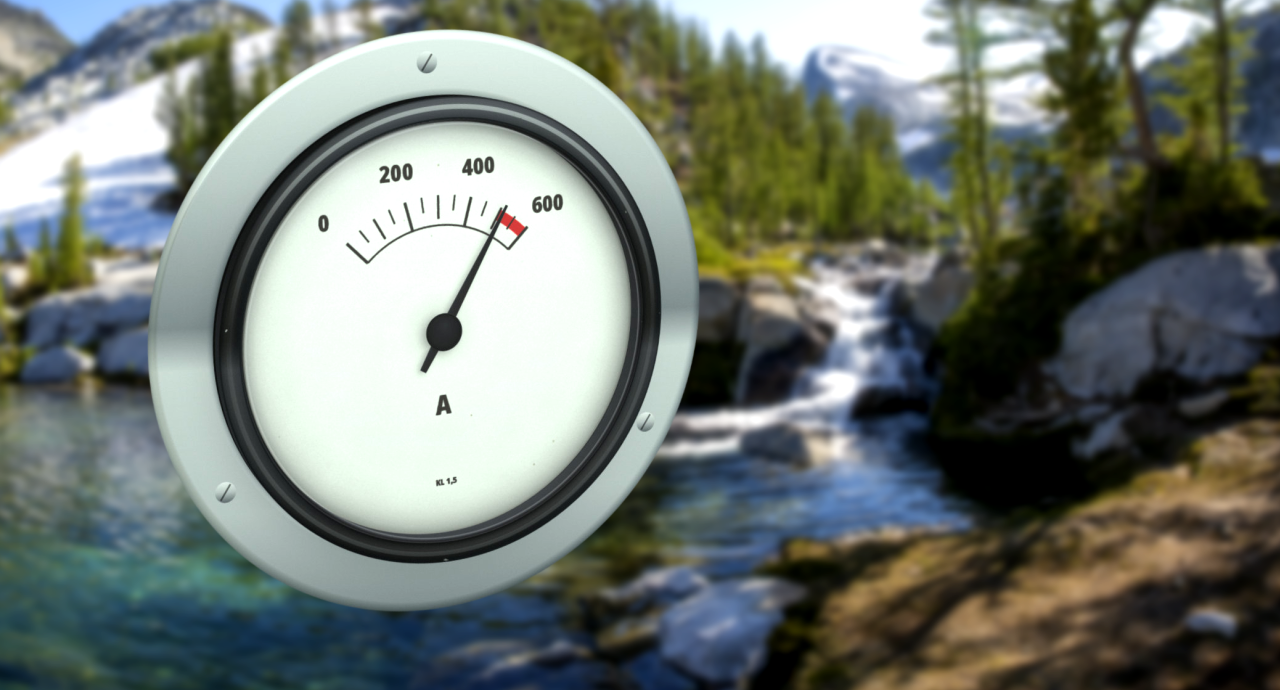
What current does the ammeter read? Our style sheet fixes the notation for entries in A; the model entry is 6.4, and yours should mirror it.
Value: 500
